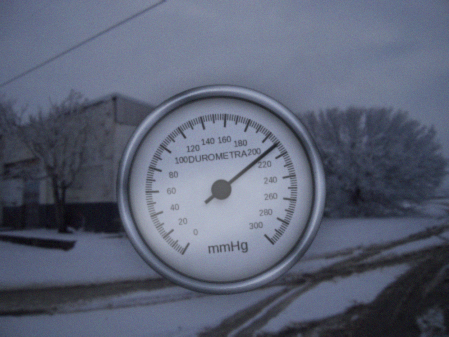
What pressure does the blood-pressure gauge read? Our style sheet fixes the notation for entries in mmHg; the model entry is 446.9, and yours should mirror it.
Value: 210
